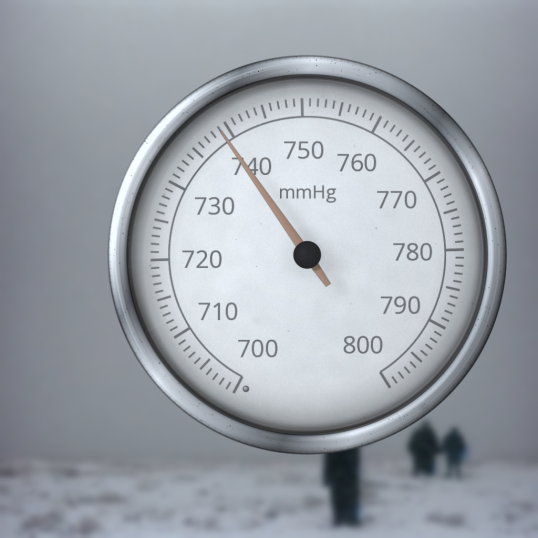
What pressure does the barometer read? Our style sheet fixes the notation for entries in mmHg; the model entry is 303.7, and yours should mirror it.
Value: 739
